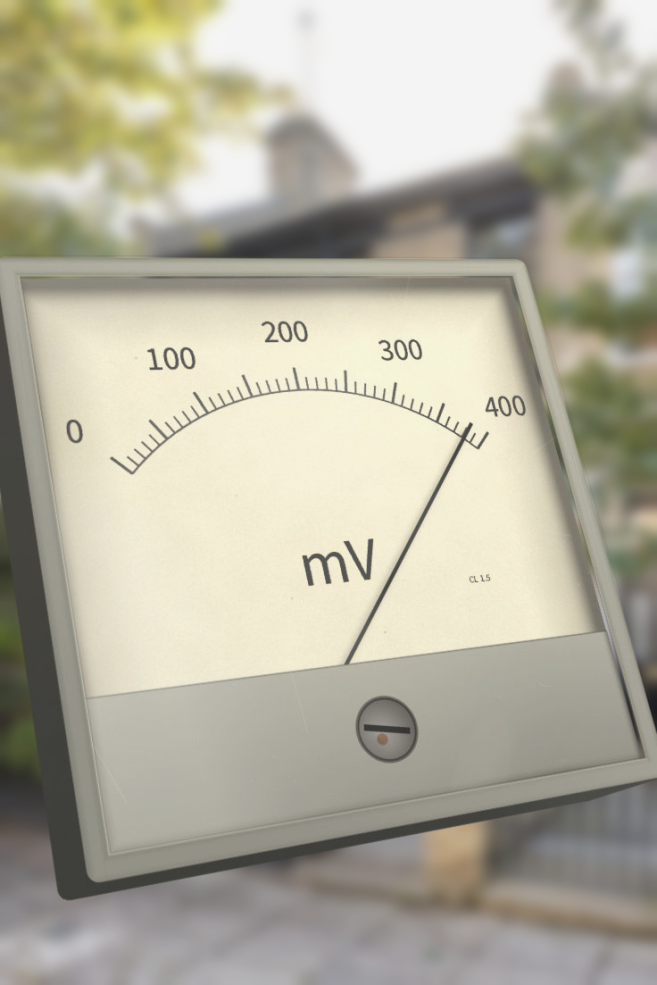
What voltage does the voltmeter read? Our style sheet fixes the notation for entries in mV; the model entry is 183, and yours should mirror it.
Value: 380
